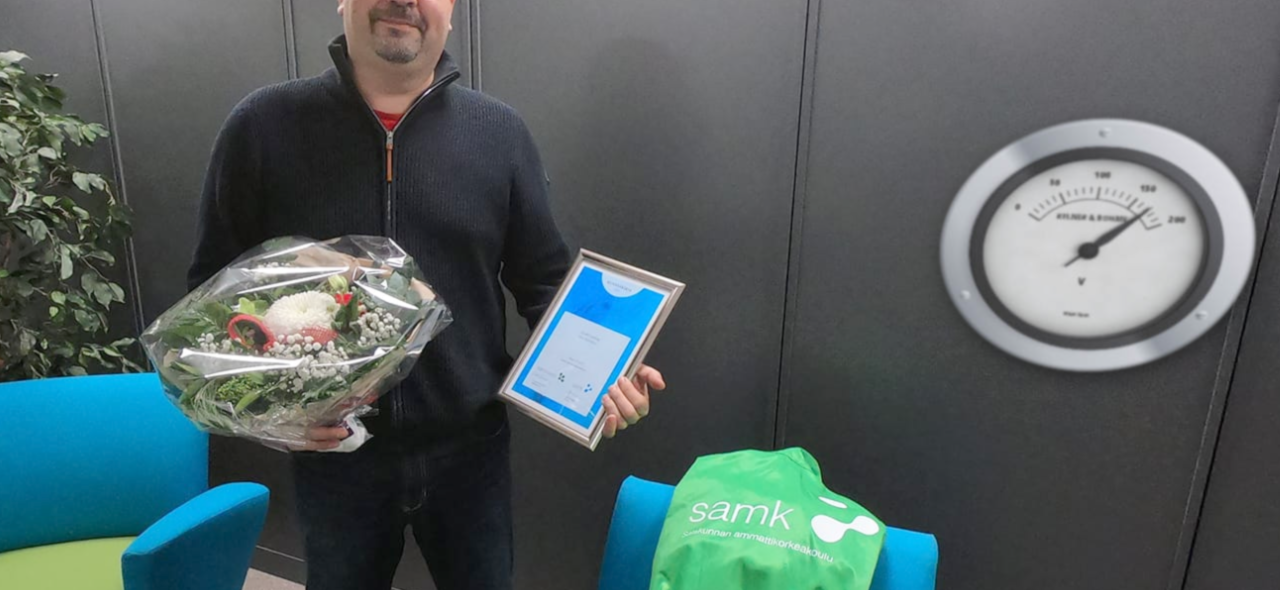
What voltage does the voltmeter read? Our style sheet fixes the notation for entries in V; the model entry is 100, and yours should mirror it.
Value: 170
